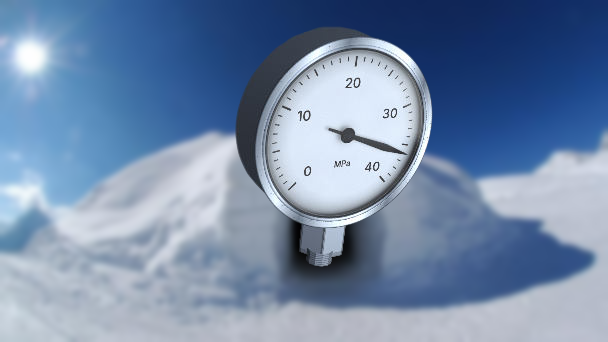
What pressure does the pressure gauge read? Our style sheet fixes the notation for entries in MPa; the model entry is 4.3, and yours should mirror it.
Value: 36
